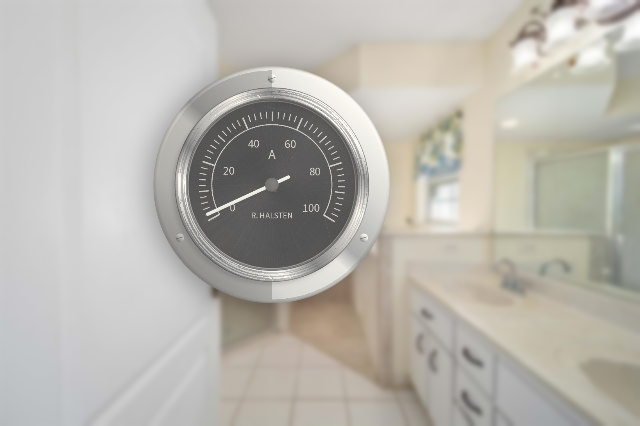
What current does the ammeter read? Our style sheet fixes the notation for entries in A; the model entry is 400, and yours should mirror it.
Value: 2
